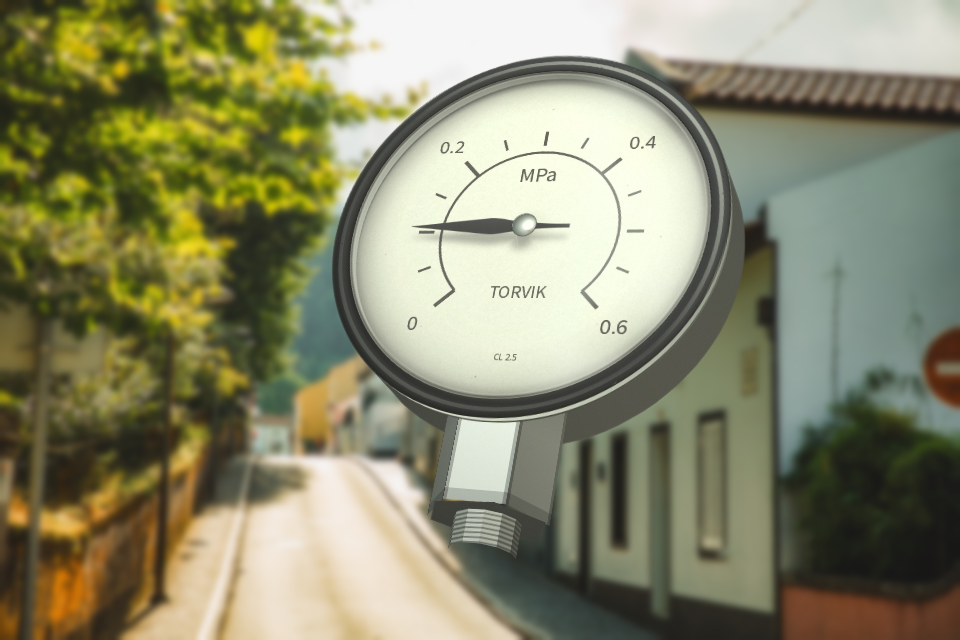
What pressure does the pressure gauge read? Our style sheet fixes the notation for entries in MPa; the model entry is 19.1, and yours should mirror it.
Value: 0.1
